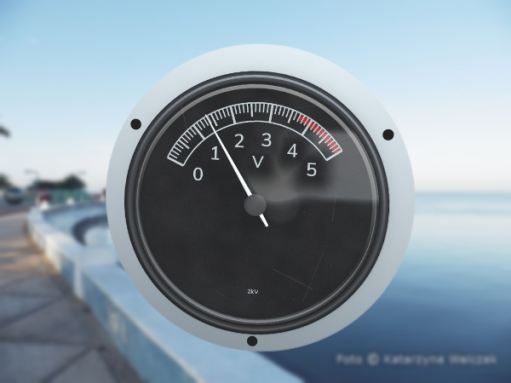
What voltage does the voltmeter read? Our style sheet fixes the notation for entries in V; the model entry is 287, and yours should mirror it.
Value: 1.4
